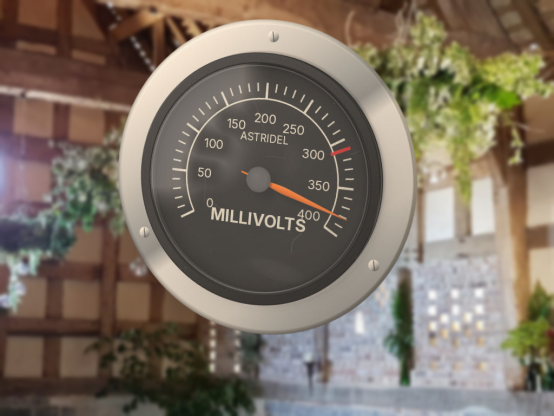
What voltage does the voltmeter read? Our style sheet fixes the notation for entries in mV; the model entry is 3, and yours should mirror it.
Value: 380
